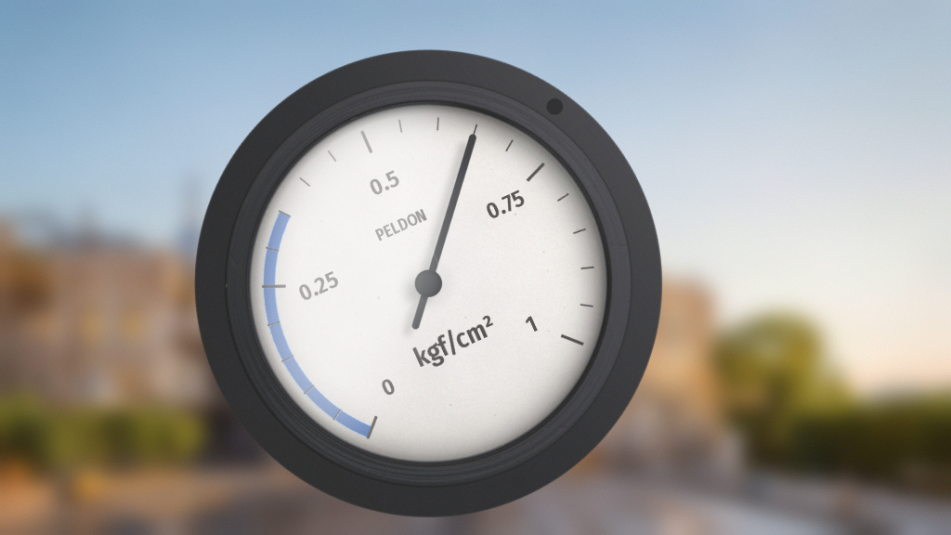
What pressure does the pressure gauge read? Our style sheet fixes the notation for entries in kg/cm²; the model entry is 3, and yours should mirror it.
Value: 0.65
